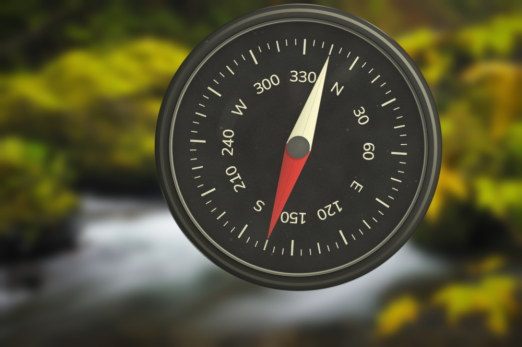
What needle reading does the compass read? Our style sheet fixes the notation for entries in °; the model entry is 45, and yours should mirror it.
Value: 165
